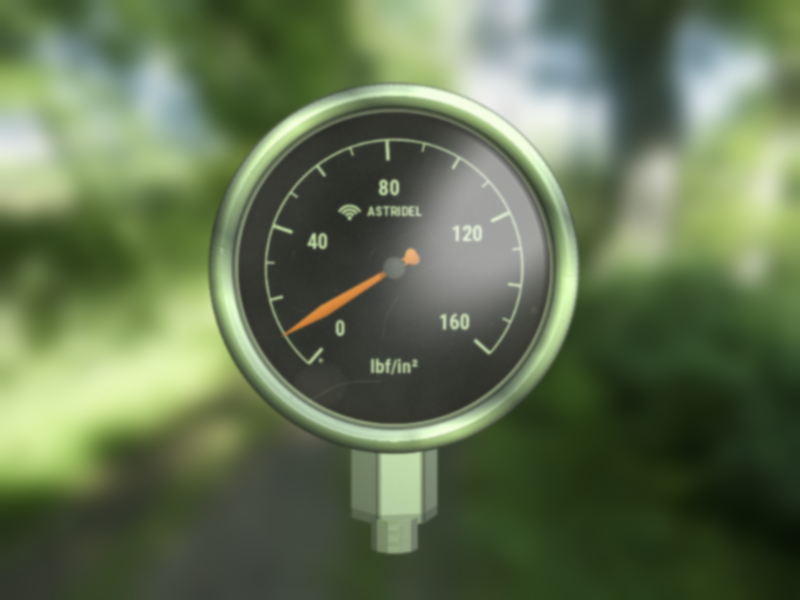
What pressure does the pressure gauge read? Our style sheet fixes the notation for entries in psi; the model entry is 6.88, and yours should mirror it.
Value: 10
